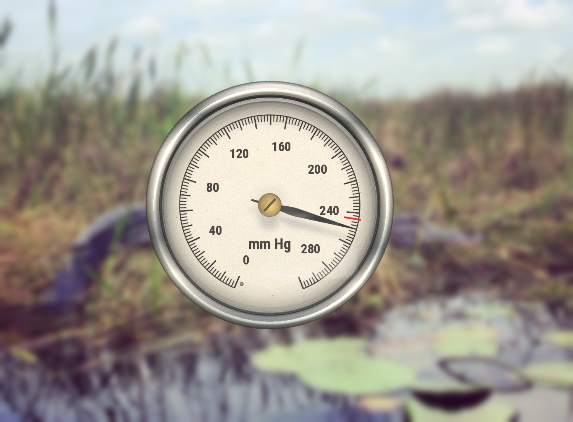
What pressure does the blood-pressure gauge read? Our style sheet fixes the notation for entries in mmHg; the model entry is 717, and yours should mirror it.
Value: 250
